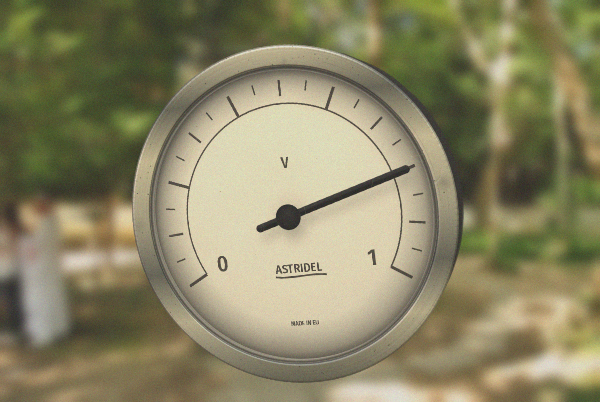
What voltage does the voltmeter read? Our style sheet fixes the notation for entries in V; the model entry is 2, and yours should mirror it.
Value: 0.8
